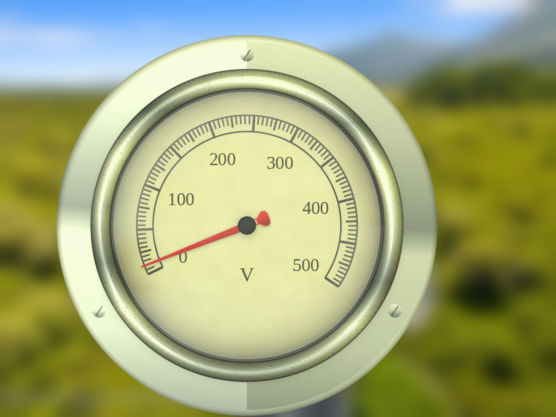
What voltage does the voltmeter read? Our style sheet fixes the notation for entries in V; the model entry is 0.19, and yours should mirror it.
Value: 10
